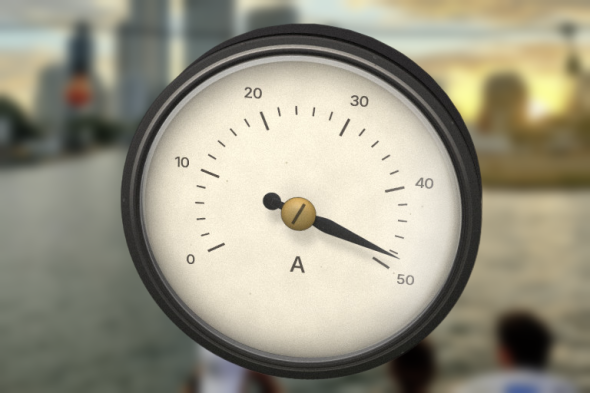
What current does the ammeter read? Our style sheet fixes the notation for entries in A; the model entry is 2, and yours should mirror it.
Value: 48
